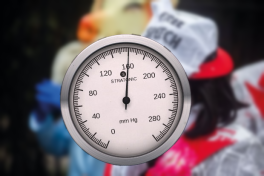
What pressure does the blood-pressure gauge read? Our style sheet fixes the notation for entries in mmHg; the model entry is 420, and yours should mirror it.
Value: 160
